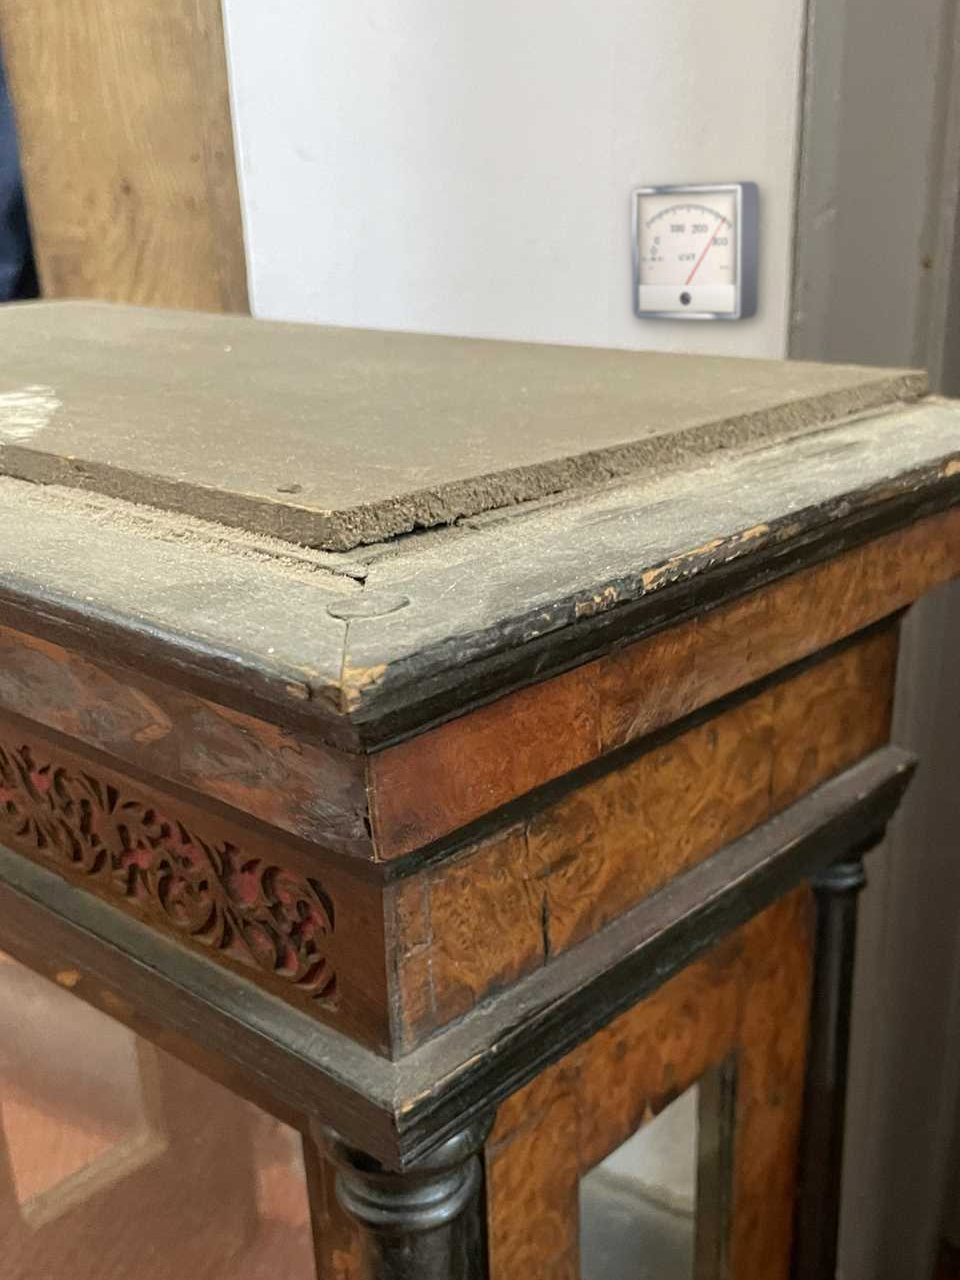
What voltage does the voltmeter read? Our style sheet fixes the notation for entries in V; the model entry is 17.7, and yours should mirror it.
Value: 275
